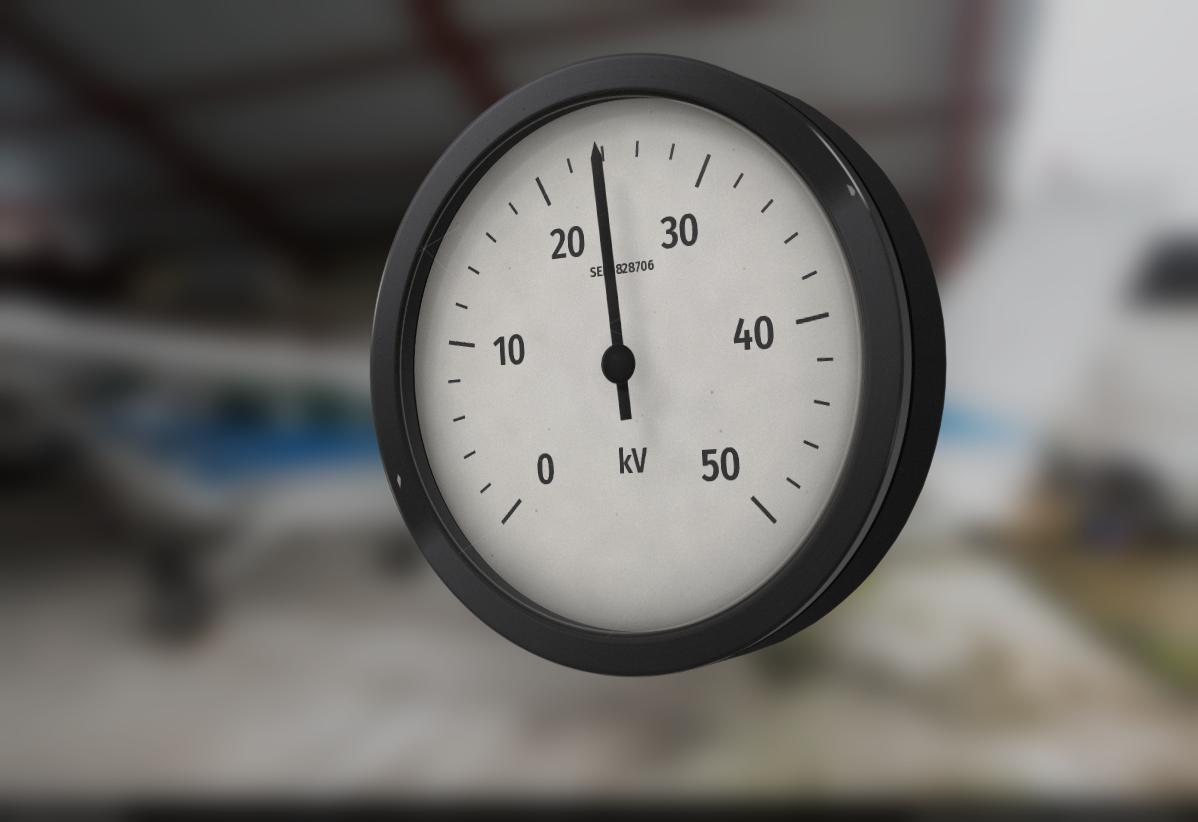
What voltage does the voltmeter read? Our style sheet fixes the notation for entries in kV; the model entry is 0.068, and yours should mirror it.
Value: 24
